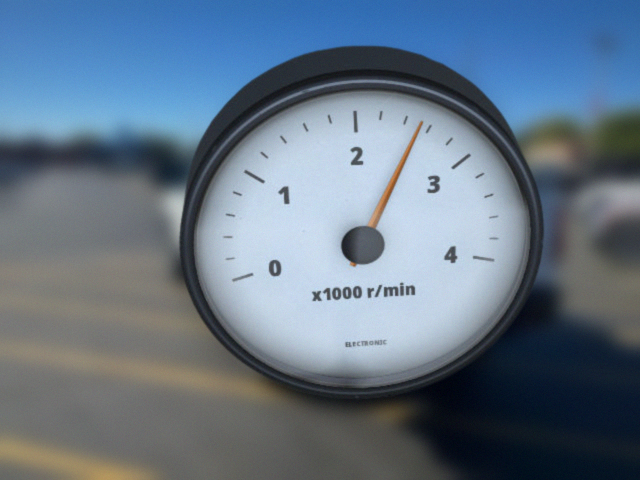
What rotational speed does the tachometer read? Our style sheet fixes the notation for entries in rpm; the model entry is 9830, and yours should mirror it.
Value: 2500
